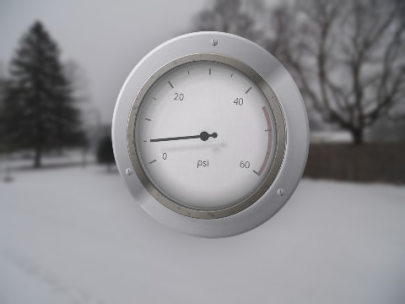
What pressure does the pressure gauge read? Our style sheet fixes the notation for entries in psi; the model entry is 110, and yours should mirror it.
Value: 5
